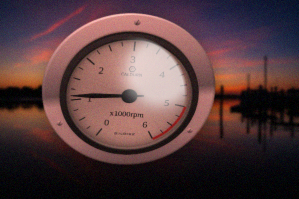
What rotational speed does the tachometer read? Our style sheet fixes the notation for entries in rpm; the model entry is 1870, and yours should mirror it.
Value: 1125
